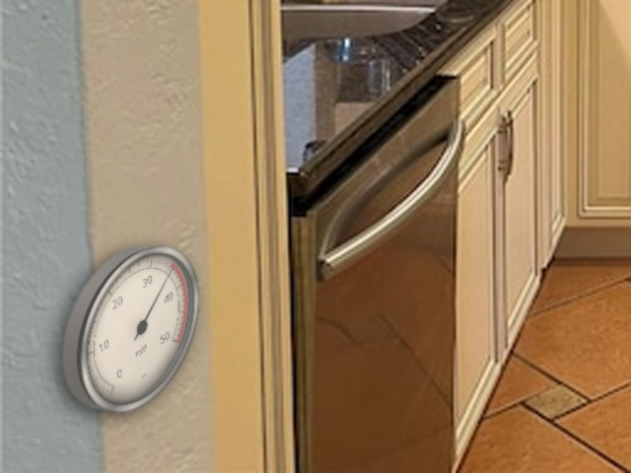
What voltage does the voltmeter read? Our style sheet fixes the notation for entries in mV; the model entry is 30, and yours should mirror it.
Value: 35
